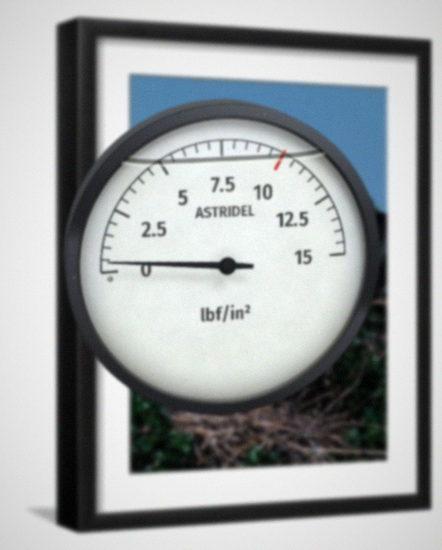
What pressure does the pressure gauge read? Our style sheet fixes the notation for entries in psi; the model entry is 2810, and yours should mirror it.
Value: 0.5
